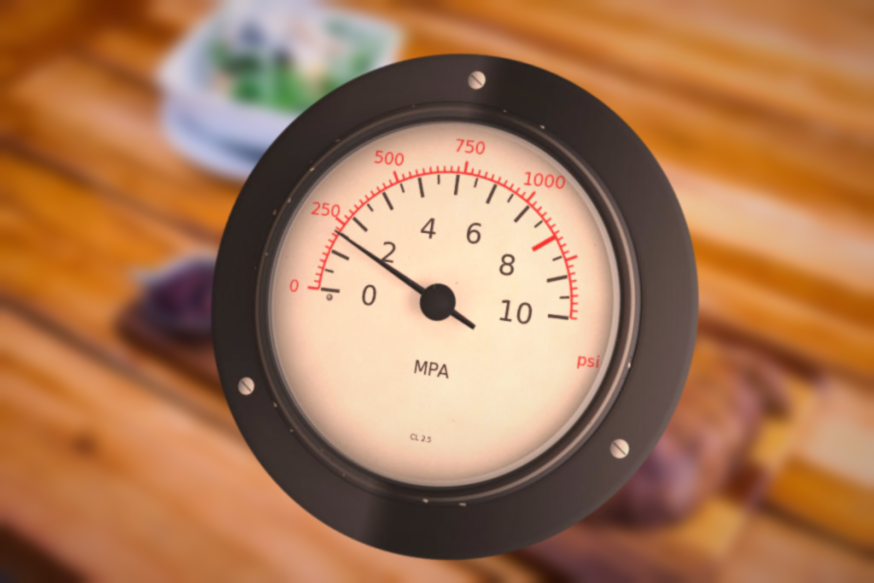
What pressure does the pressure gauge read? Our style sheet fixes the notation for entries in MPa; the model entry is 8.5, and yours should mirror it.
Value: 1.5
